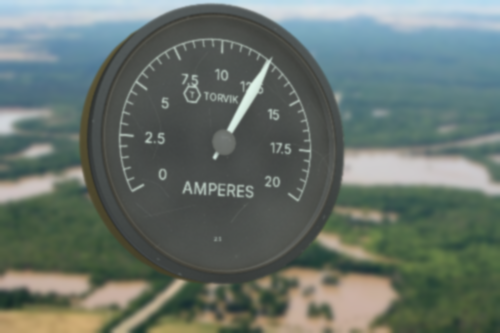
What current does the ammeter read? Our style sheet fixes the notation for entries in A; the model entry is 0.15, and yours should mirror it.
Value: 12.5
